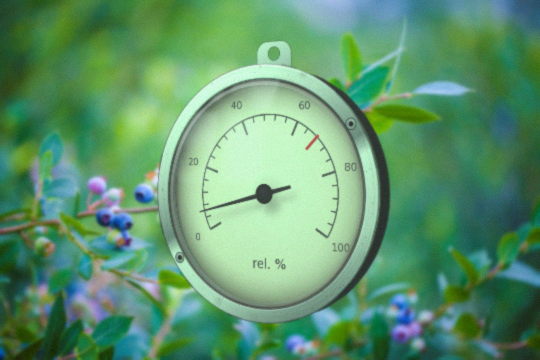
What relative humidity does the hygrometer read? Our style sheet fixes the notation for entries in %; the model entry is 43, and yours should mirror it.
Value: 6
